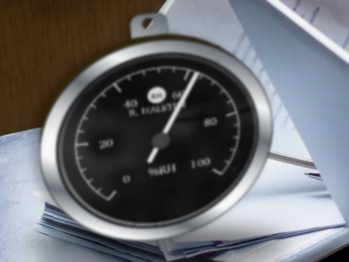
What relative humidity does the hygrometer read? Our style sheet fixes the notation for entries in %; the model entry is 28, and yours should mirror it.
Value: 62
